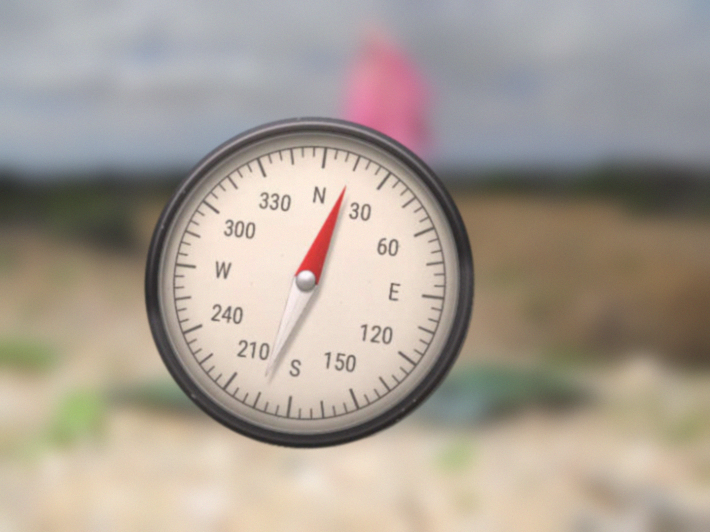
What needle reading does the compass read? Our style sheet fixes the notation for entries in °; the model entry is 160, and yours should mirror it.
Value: 15
